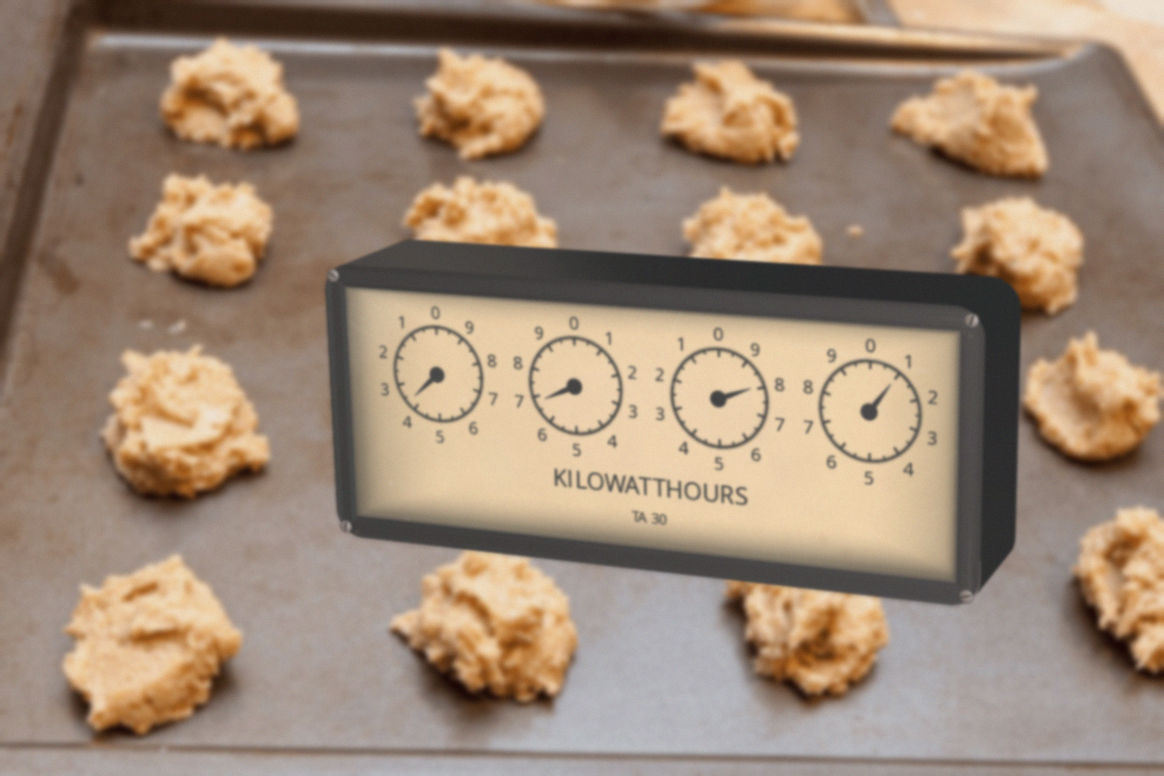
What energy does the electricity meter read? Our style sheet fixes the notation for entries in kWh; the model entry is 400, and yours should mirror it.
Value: 3681
